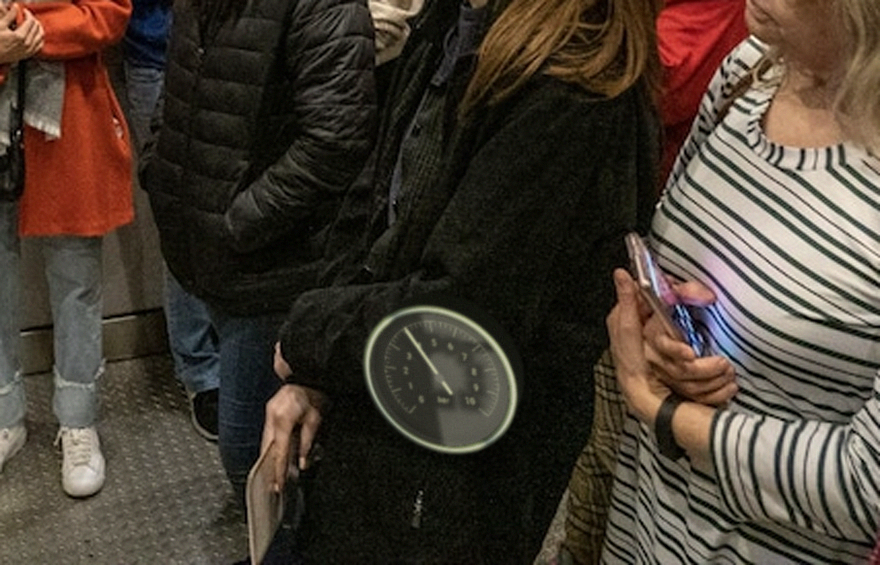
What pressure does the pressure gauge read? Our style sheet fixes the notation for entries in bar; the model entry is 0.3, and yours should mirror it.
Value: 4
